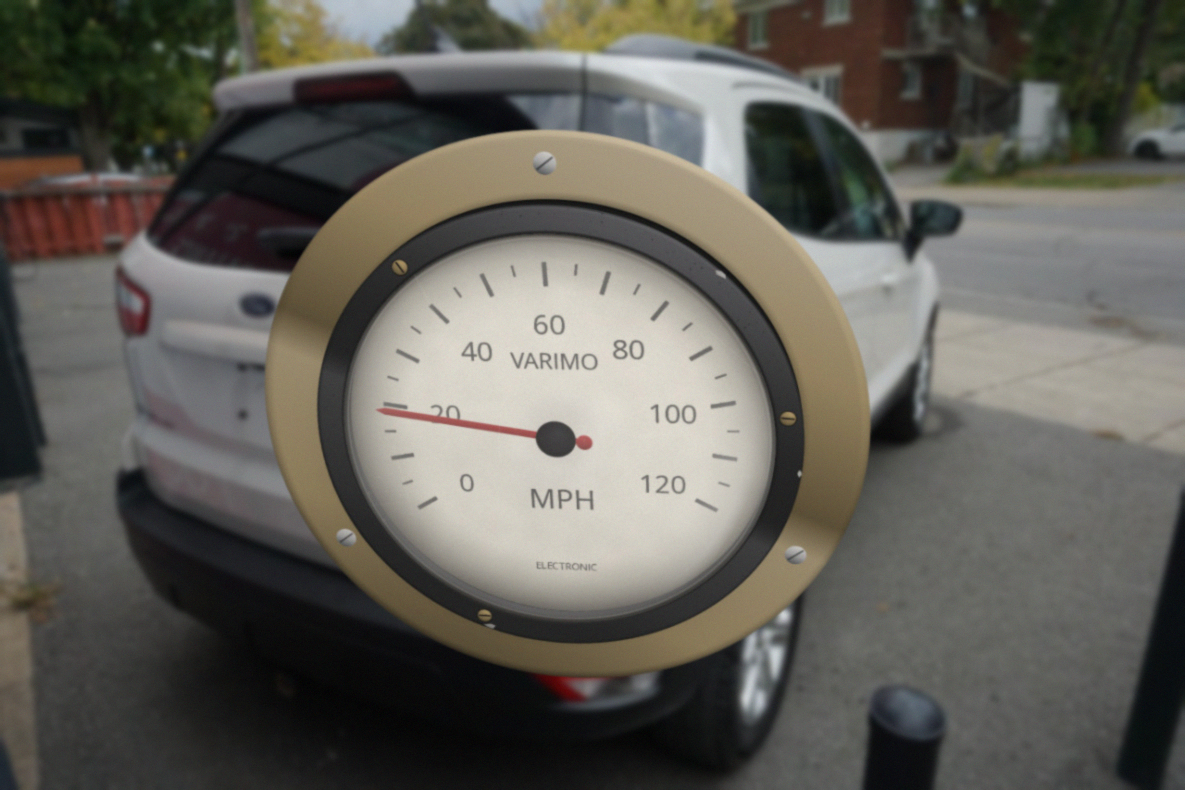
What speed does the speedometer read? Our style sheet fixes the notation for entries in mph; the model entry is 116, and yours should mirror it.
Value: 20
